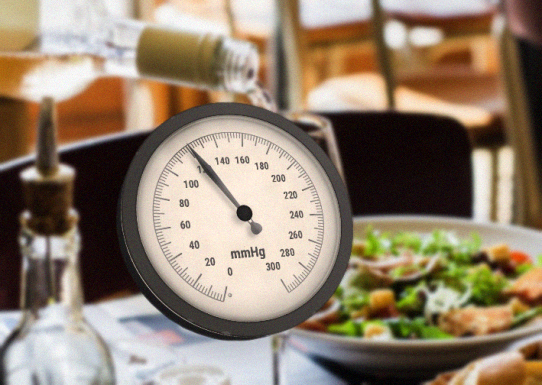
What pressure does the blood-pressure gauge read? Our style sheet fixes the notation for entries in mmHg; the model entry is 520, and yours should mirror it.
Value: 120
